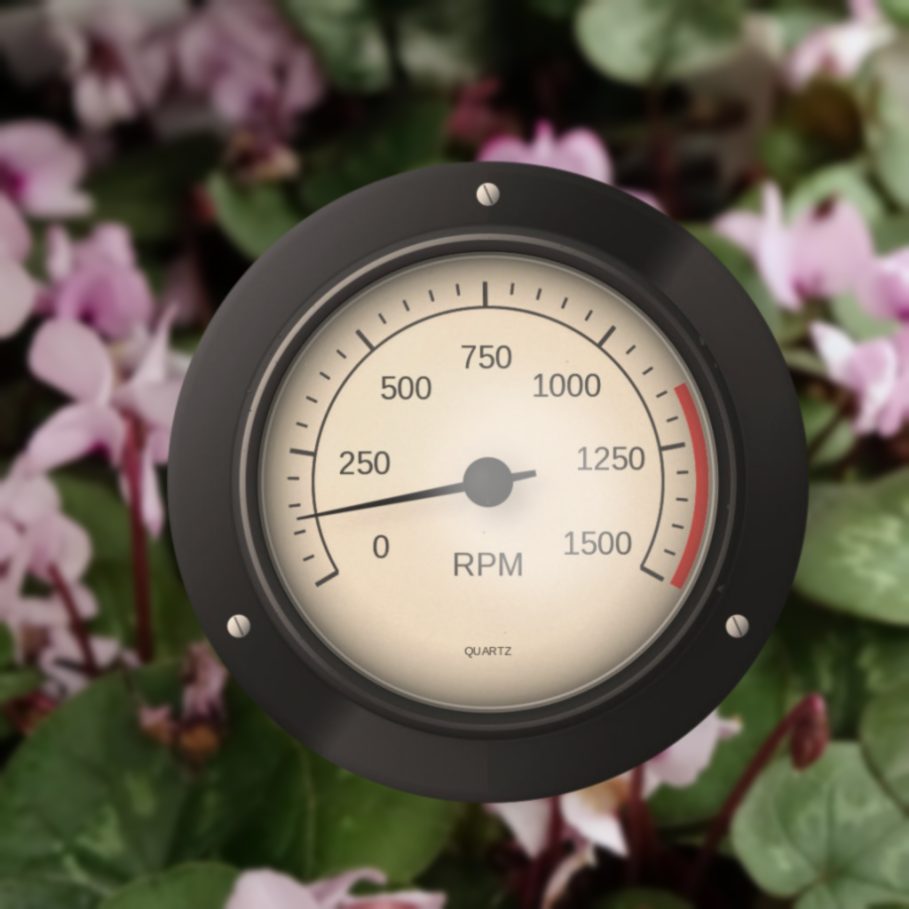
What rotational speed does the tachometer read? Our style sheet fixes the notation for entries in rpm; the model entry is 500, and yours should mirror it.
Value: 125
